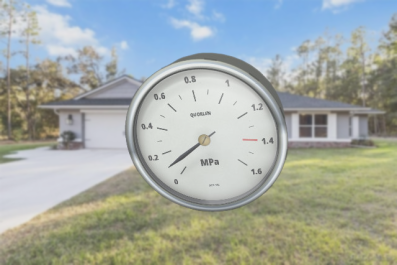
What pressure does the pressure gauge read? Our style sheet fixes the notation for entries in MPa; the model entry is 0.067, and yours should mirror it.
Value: 0.1
